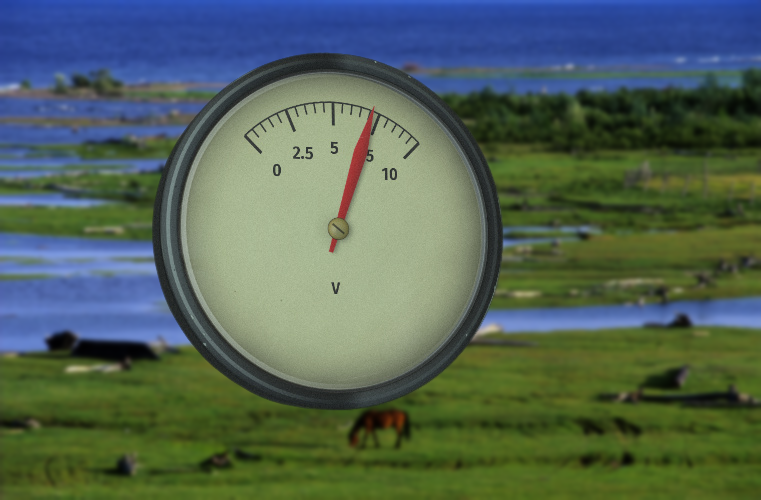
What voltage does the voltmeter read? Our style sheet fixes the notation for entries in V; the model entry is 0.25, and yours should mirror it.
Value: 7
